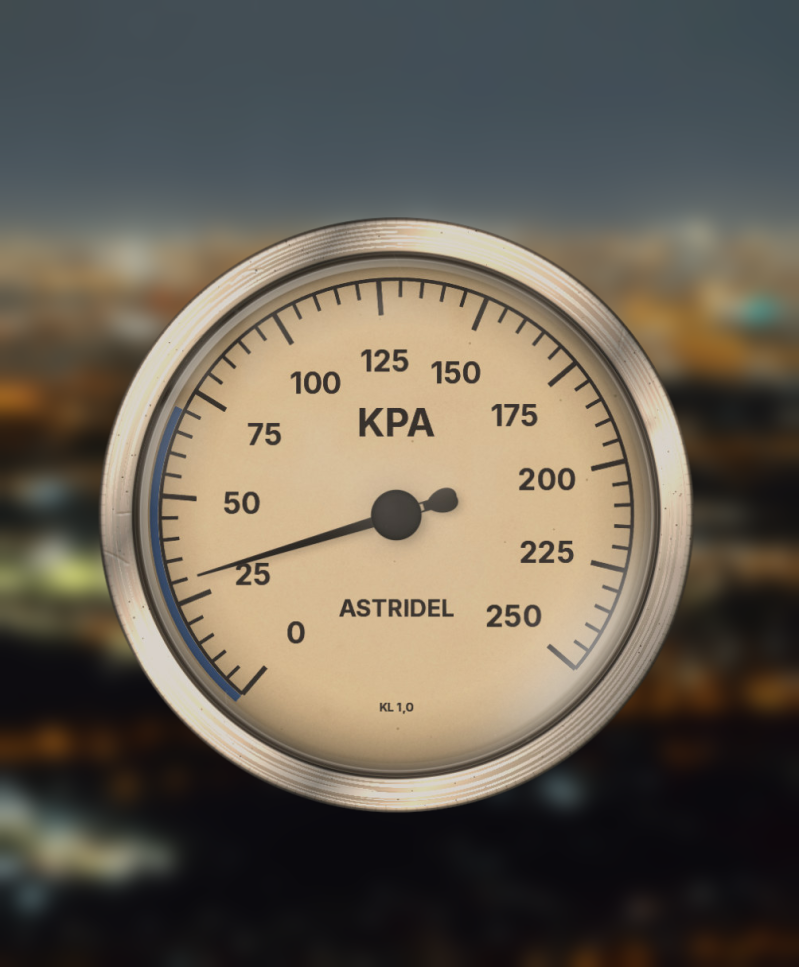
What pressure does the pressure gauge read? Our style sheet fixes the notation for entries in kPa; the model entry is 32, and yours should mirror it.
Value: 30
